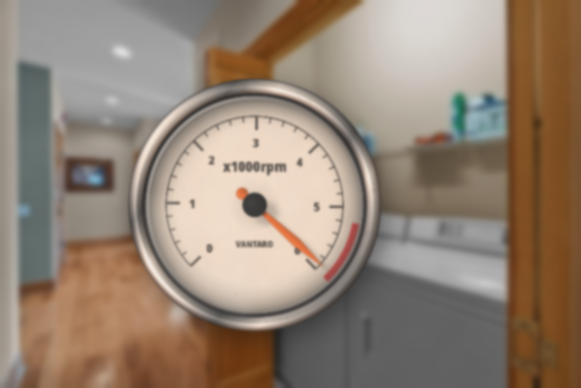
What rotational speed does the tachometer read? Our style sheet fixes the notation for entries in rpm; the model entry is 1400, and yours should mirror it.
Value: 5900
